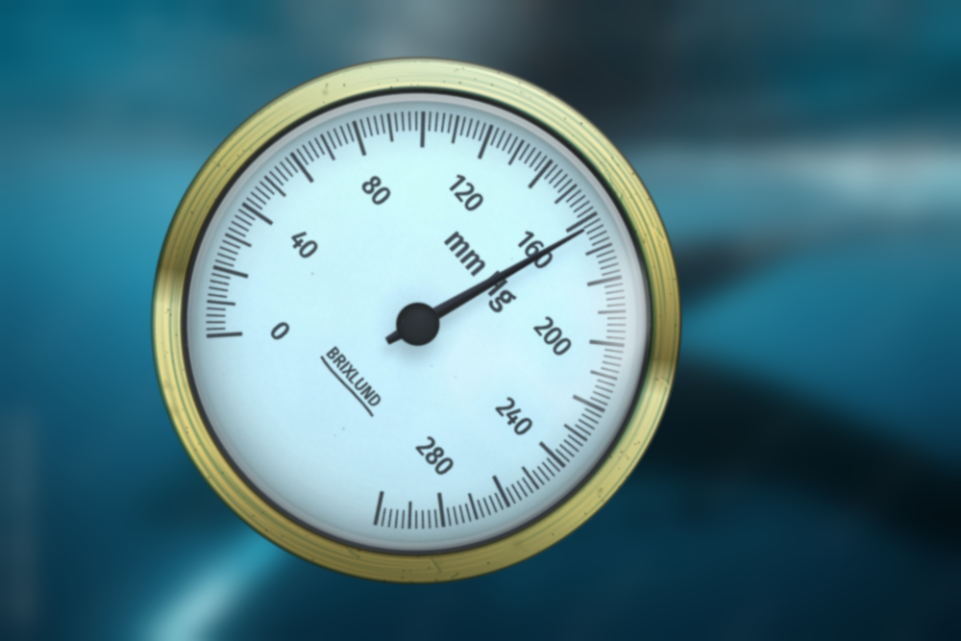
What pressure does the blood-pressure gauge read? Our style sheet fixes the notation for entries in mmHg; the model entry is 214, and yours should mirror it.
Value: 162
